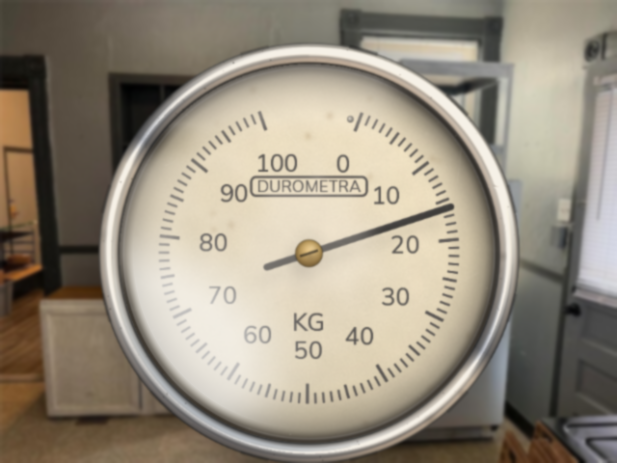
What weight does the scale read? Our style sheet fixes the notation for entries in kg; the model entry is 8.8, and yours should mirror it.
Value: 16
